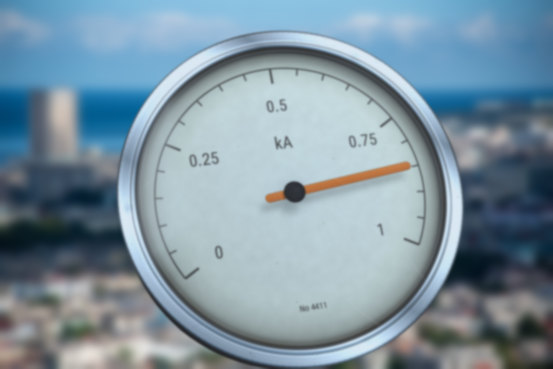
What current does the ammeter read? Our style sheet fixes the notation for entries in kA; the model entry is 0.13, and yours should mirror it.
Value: 0.85
